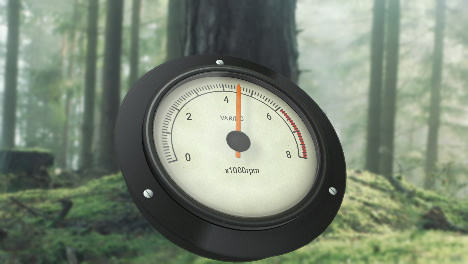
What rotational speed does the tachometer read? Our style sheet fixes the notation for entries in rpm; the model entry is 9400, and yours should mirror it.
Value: 4500
